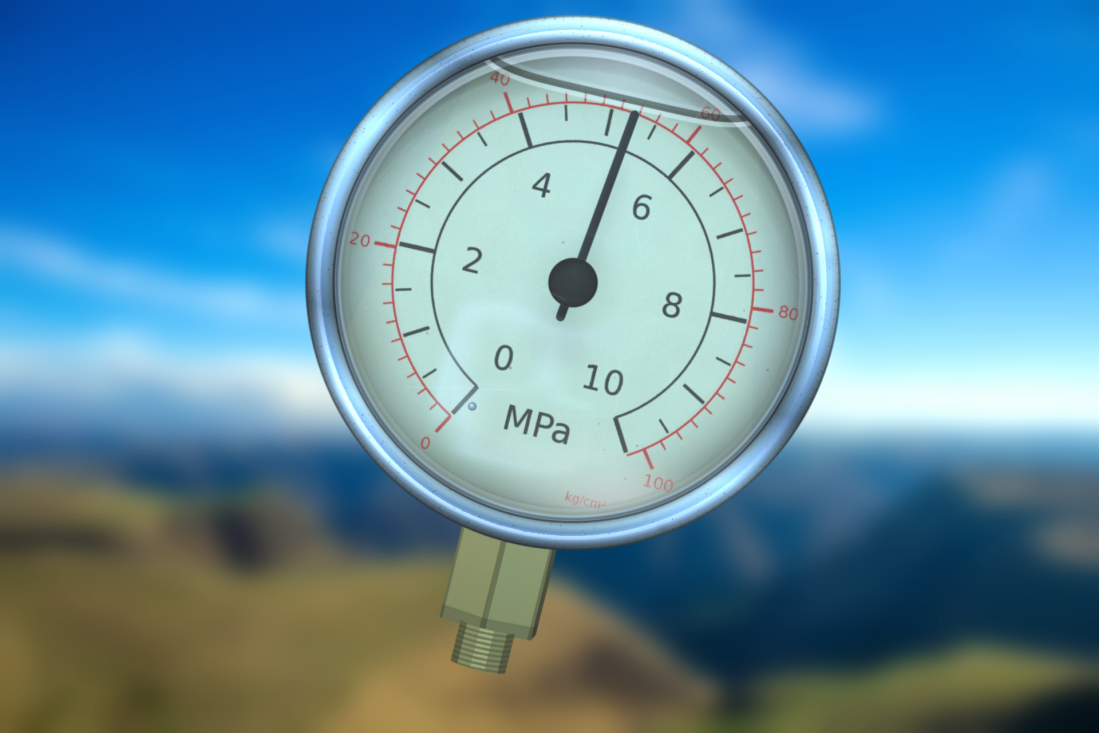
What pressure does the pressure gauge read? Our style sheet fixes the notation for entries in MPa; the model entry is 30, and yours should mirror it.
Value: 5.25
